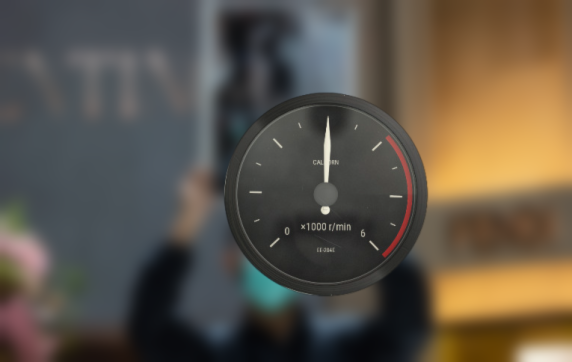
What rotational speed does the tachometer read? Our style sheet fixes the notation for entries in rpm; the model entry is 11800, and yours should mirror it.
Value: 3000
